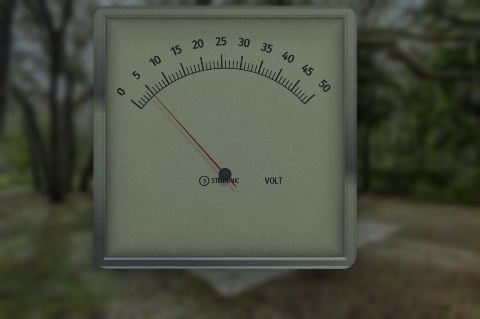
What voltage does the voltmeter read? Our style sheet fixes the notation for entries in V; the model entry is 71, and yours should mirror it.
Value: 5
